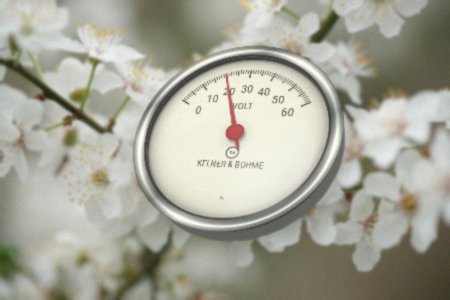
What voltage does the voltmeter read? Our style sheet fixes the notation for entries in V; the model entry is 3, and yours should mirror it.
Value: 20
